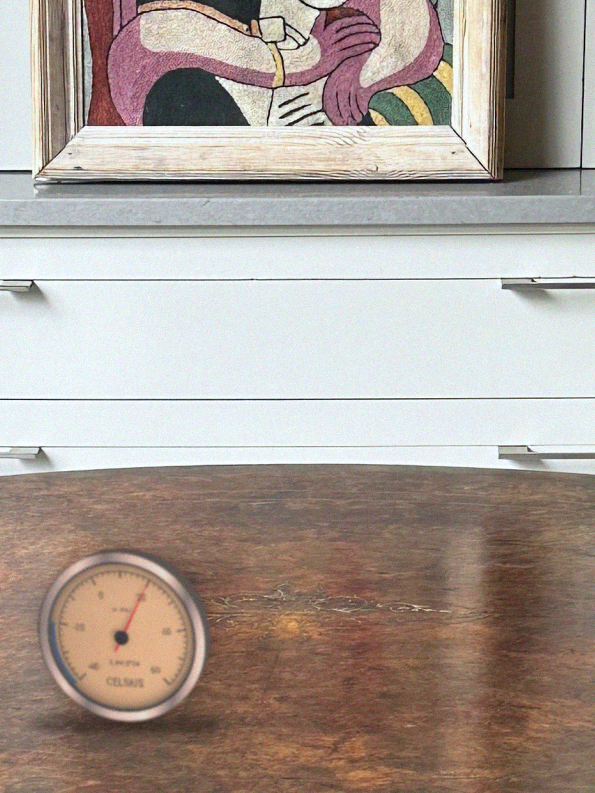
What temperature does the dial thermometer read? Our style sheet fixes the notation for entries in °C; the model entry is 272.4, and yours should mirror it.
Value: 20
